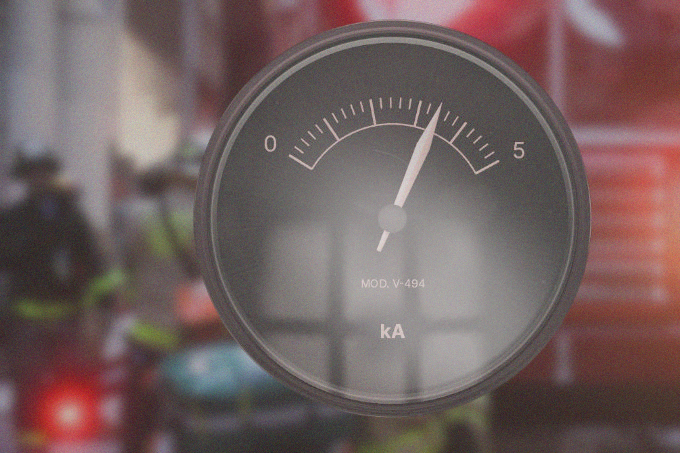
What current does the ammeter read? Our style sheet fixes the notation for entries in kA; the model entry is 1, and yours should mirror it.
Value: 3.4
